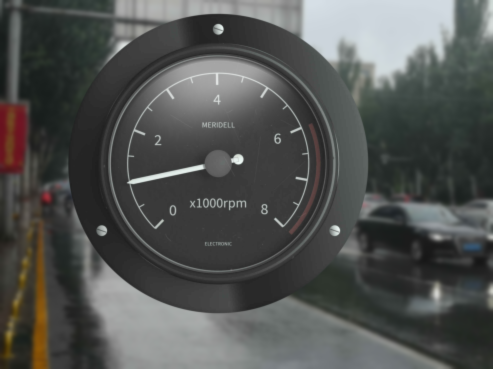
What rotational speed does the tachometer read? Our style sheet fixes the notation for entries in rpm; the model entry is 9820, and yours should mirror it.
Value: 1000
